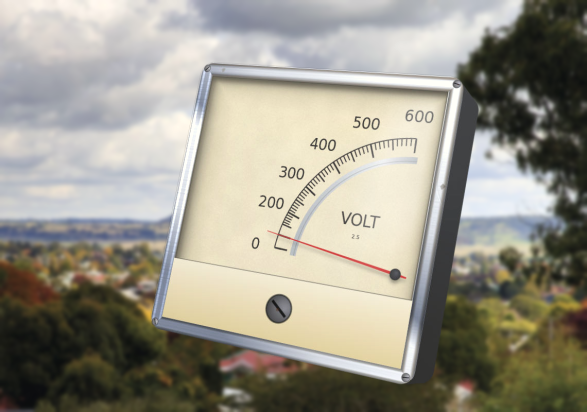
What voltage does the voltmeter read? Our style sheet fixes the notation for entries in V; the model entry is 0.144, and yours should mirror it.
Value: 100
